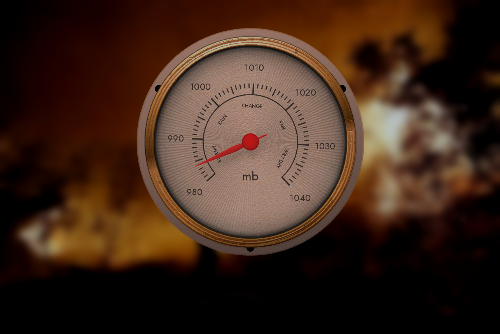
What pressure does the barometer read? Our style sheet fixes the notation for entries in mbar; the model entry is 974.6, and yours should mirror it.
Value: 984
